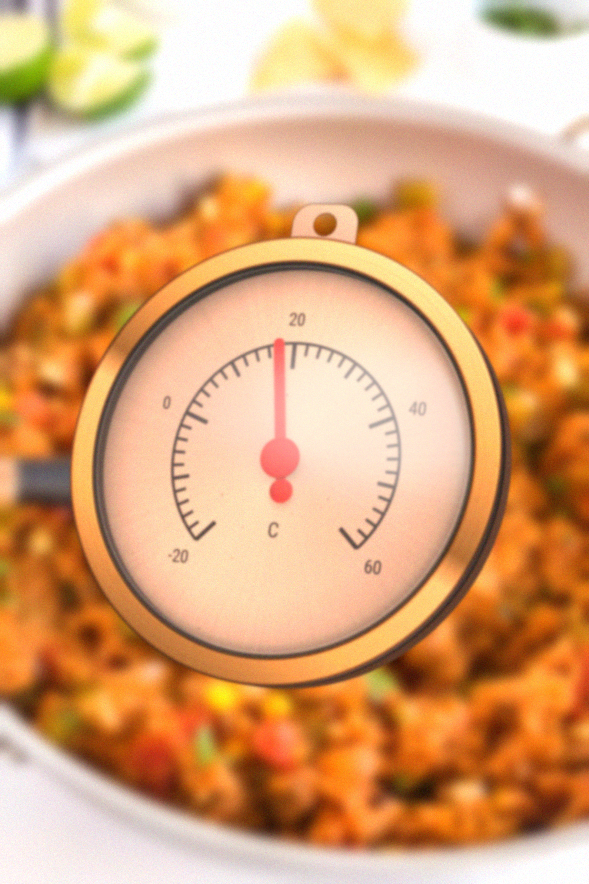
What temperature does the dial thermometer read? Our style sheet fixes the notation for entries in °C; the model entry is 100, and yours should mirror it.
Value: 18
